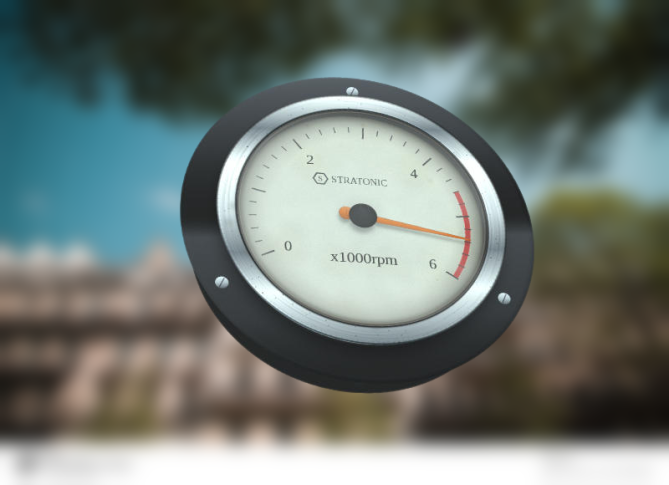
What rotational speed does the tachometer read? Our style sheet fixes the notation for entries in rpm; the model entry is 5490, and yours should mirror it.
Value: 5400
